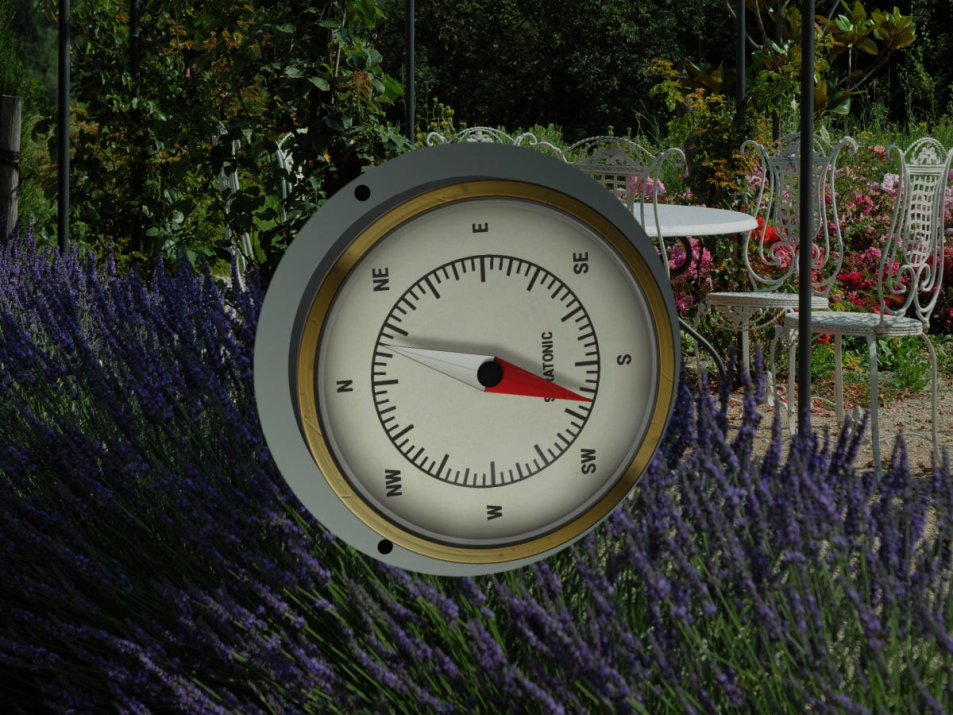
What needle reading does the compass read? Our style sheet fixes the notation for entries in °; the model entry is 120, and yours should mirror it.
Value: 200
